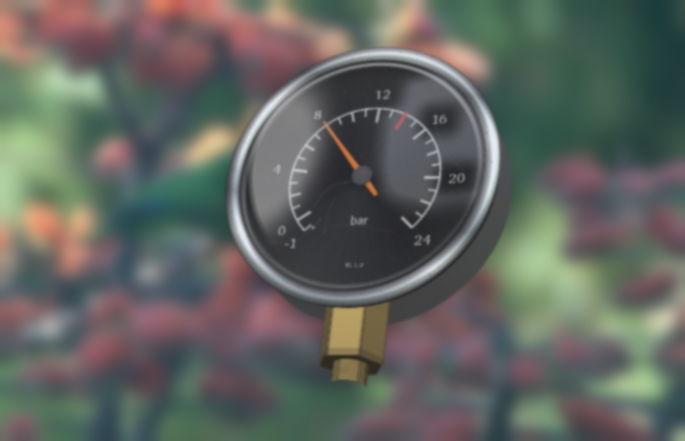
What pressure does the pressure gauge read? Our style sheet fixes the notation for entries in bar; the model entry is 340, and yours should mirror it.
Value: 8
